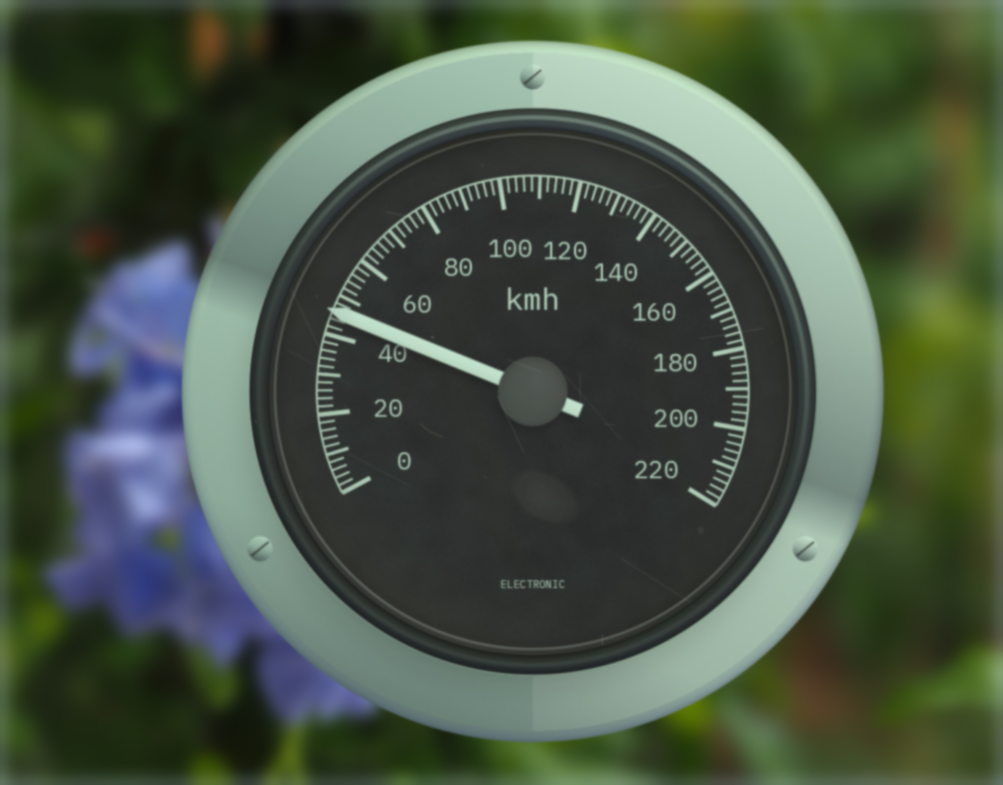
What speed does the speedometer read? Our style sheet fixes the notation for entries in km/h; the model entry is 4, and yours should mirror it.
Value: 46
